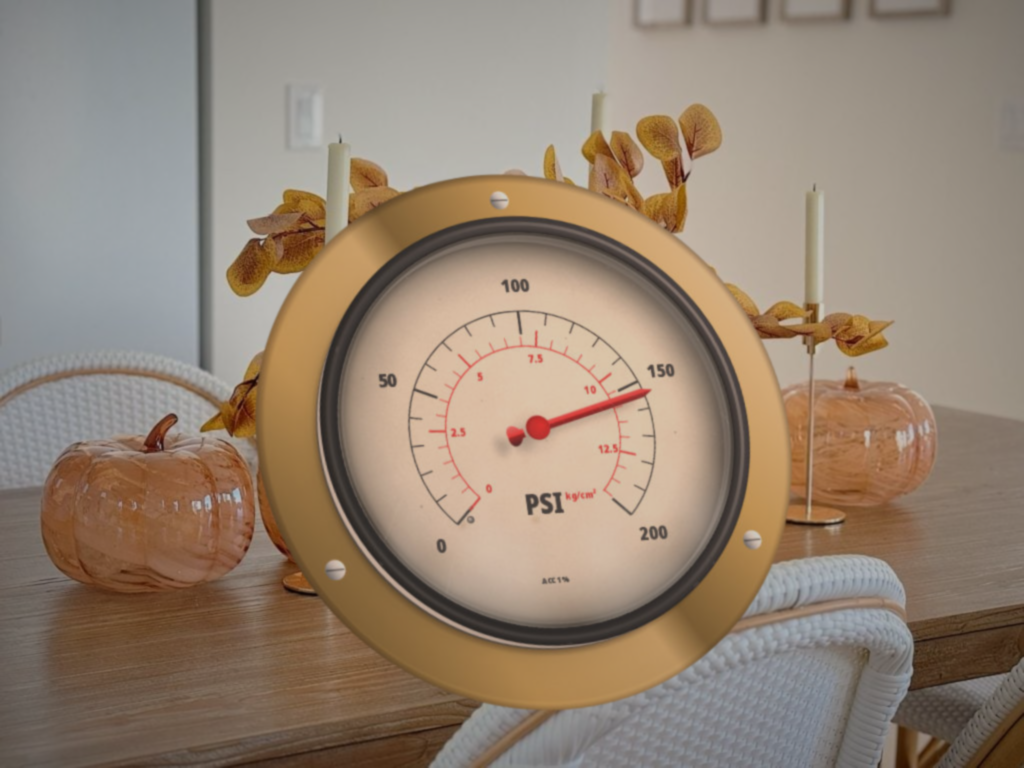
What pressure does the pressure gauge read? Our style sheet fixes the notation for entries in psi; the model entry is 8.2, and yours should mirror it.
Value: 155
